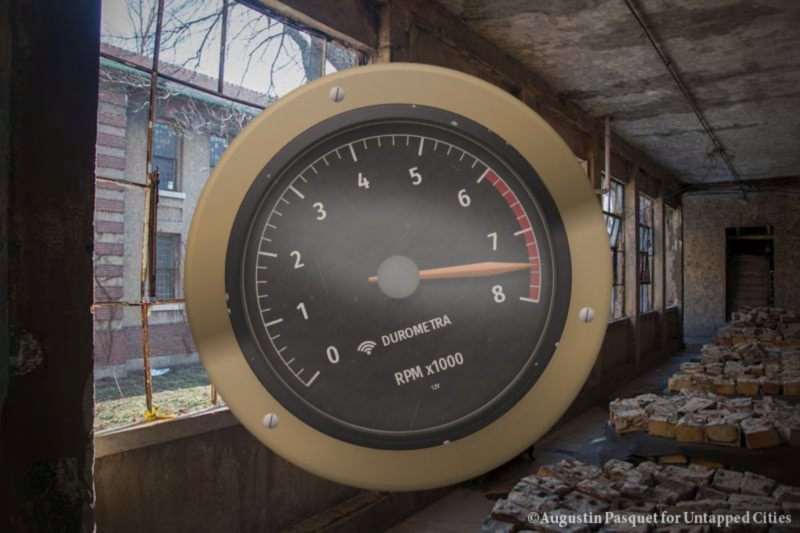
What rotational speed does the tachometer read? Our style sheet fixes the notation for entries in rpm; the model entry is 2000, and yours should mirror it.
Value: 7500
